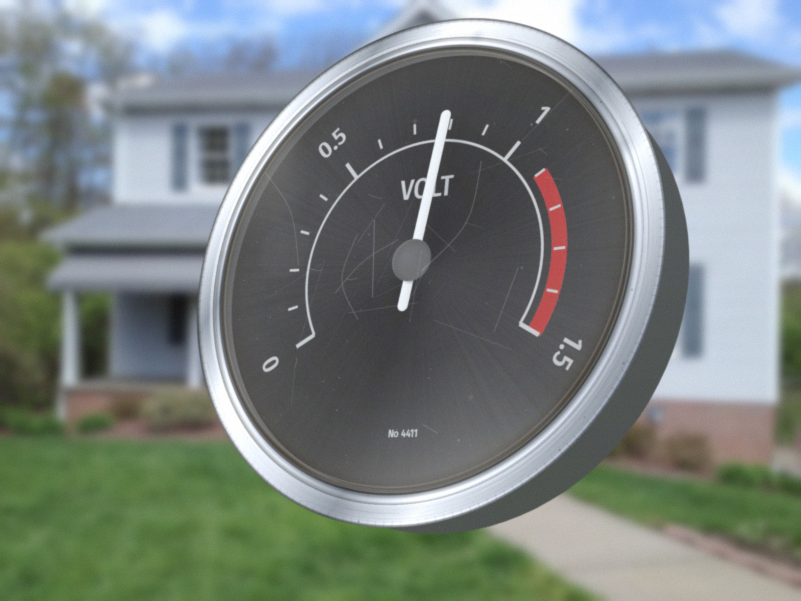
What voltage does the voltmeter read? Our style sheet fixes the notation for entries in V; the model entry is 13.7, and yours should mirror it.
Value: 0.8
